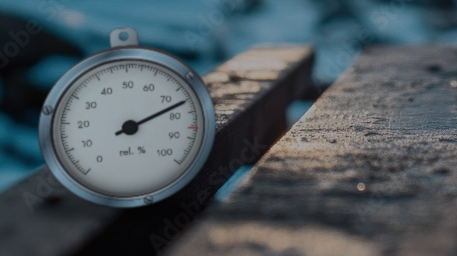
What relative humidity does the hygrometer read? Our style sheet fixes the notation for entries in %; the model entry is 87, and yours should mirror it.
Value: 75
